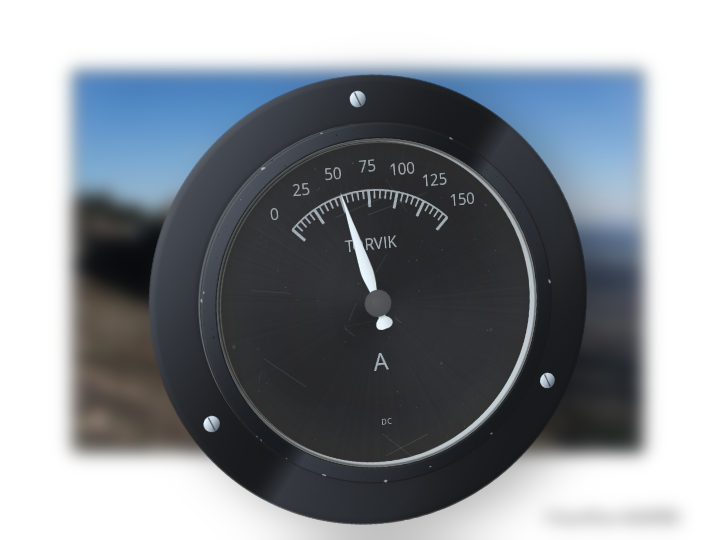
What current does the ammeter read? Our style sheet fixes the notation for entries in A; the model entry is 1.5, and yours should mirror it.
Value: 50
